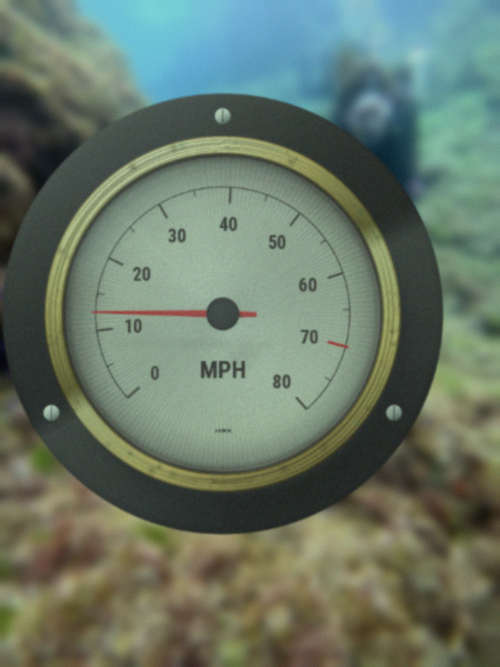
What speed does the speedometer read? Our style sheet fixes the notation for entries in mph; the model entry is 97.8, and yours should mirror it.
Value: 12.5
